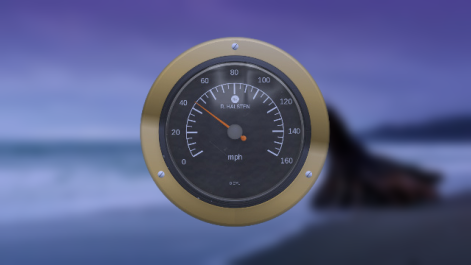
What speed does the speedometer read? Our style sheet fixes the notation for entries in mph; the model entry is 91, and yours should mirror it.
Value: 45
